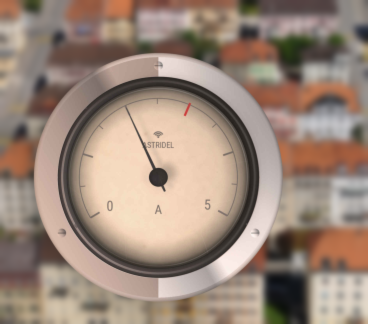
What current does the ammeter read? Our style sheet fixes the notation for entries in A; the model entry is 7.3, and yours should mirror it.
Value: 2
